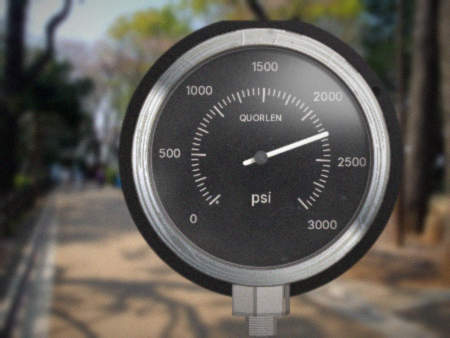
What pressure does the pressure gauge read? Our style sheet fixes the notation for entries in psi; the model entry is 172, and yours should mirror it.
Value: 2250
